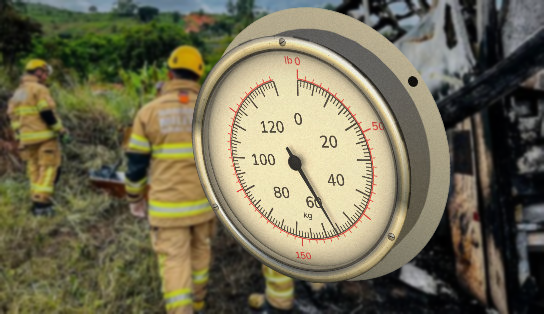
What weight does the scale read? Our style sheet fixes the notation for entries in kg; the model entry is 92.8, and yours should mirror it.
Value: 55
